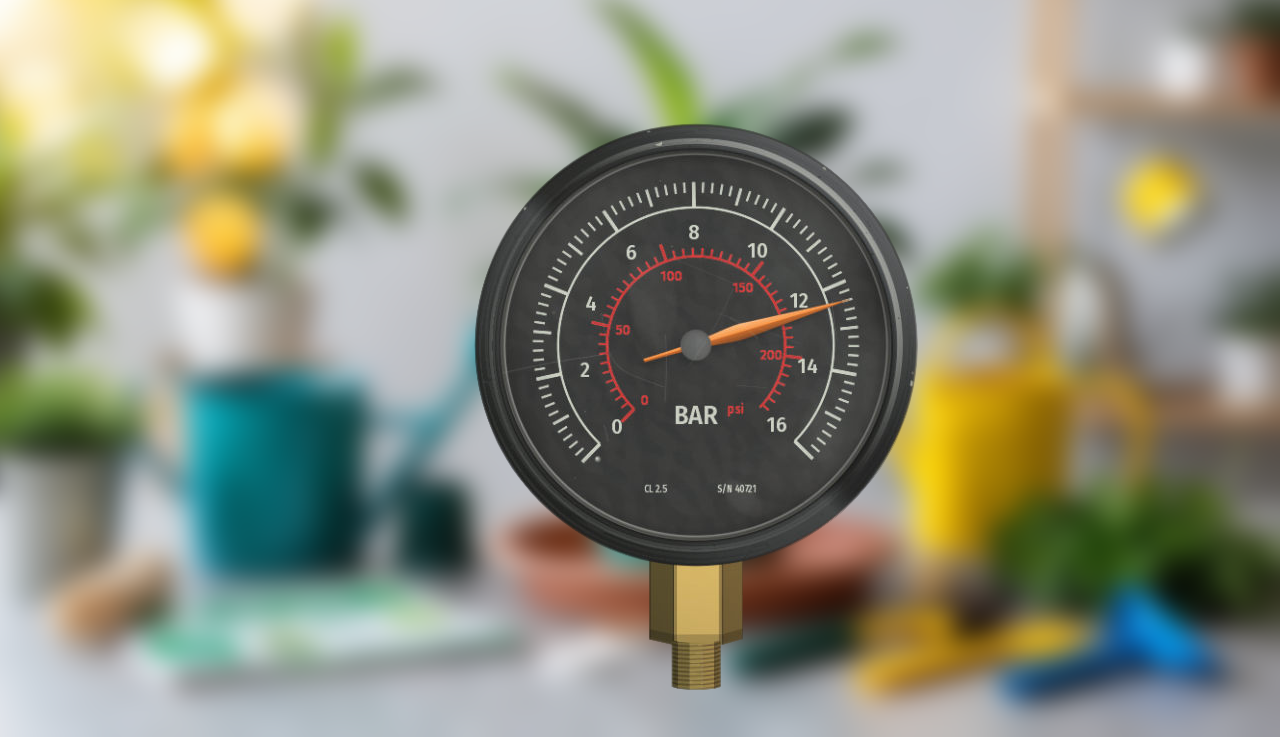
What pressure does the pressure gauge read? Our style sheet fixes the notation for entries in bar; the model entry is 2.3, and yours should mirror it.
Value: 12.4
